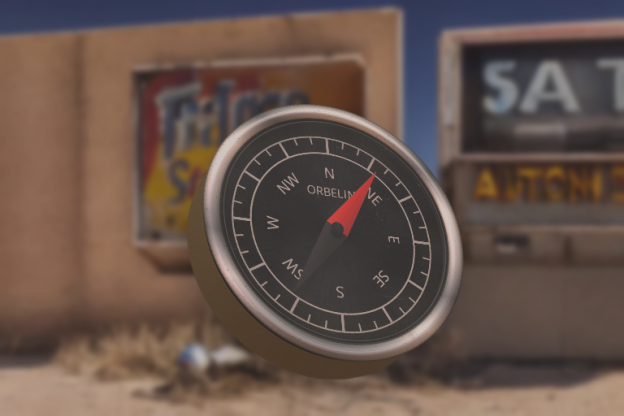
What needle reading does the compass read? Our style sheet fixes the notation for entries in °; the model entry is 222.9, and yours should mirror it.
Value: 35
